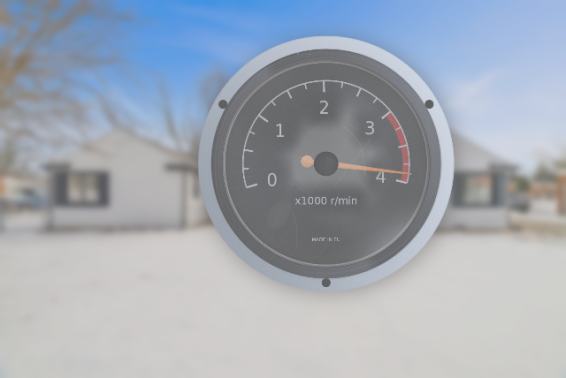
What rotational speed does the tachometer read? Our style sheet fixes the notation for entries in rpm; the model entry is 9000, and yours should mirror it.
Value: 3875
